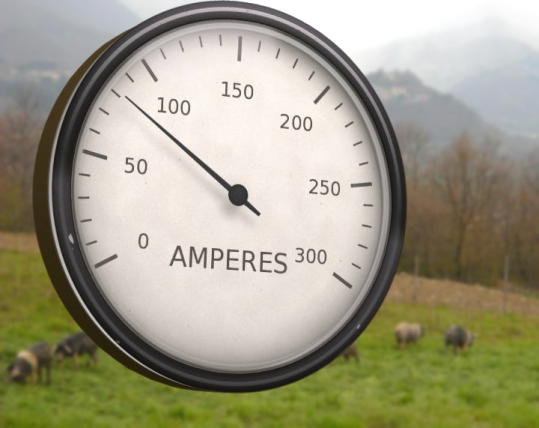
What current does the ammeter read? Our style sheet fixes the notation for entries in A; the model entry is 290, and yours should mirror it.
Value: 80
